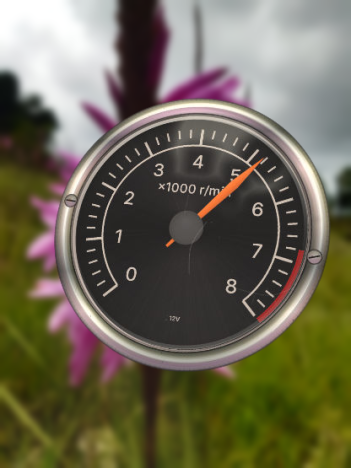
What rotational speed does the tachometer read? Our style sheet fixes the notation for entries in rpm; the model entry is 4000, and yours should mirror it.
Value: 5200
